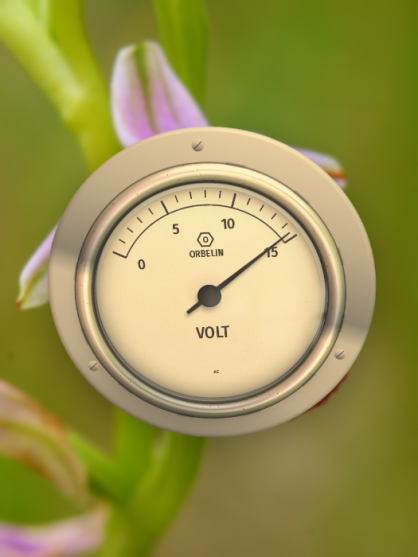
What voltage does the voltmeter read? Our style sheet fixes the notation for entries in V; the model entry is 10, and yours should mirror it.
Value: 14.5
